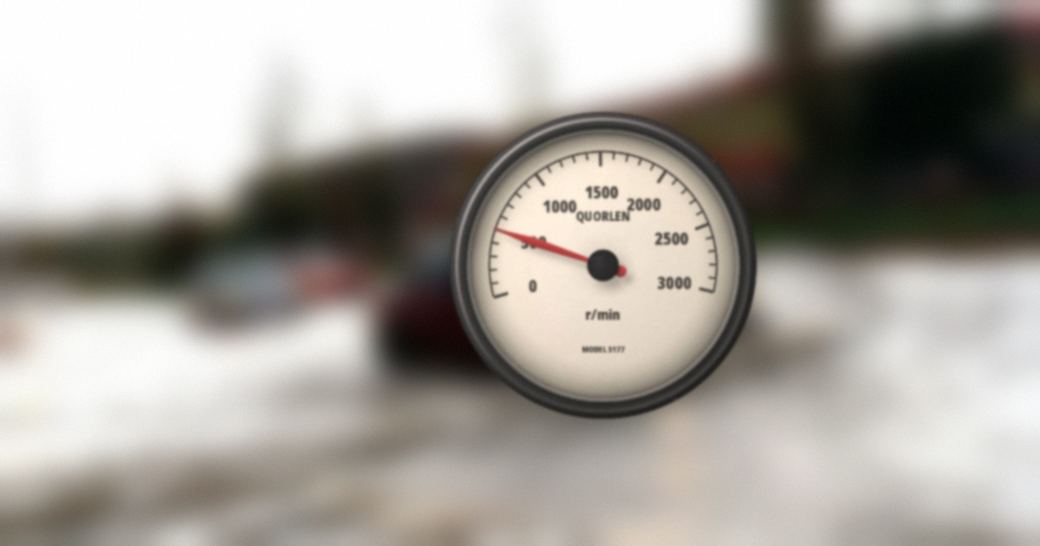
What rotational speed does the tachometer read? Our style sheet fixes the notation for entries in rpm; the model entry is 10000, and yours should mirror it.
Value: 500
